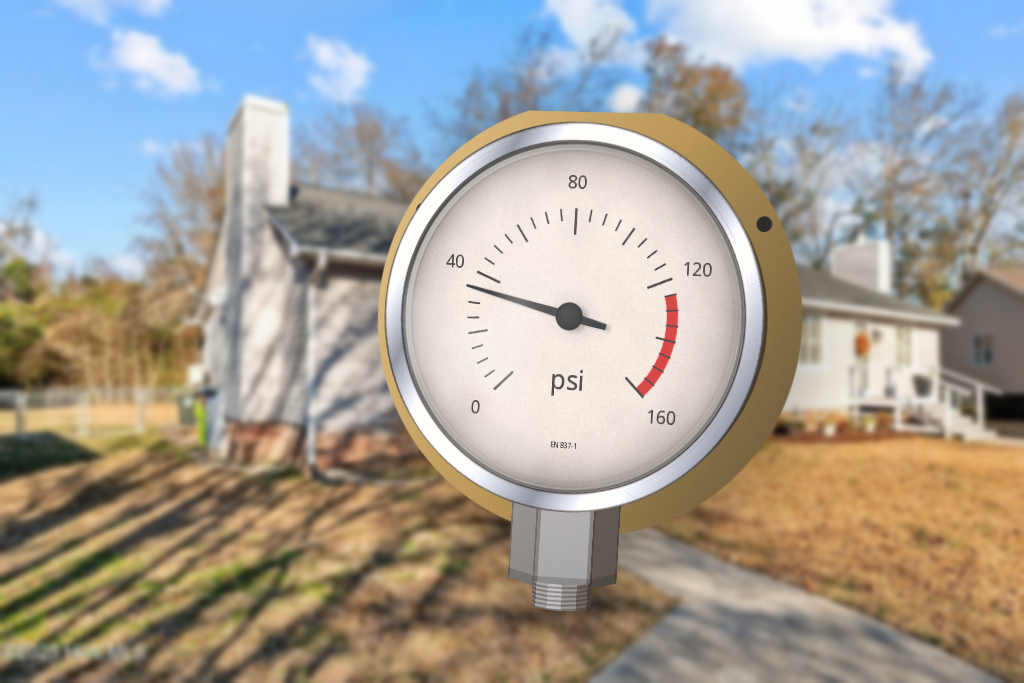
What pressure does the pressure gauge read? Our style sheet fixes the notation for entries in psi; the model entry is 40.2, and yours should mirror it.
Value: 35
